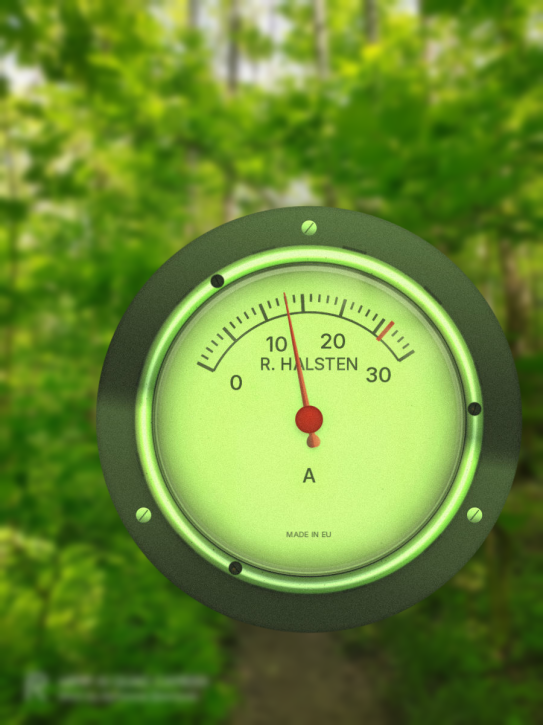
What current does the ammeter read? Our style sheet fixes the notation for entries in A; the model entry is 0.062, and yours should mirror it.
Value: 13
